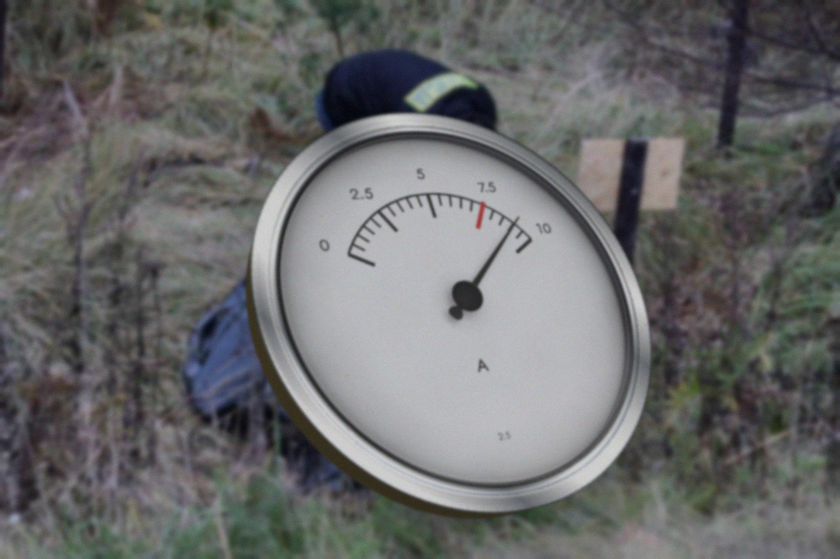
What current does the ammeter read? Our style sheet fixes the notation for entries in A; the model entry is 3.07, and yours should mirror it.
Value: 9
